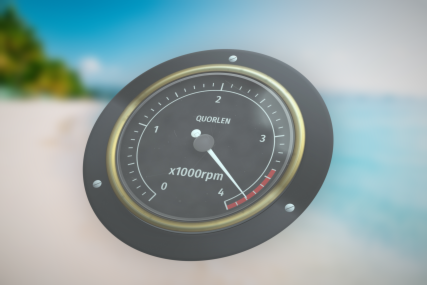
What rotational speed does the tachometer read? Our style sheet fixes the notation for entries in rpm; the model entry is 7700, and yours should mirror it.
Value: 3800
